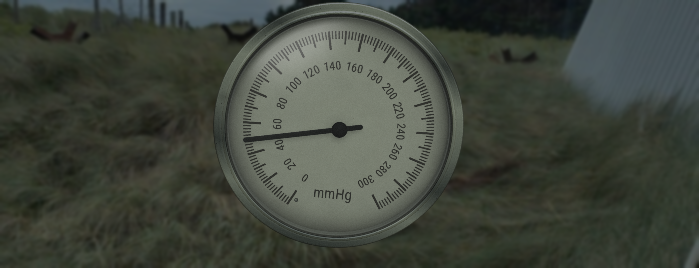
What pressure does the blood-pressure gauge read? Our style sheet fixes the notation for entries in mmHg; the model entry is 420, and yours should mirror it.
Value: 50
